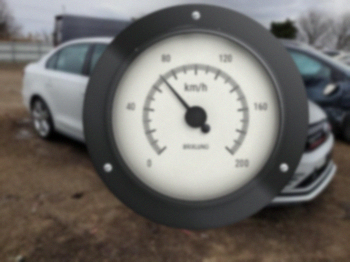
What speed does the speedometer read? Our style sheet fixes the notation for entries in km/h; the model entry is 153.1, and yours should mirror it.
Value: 70
